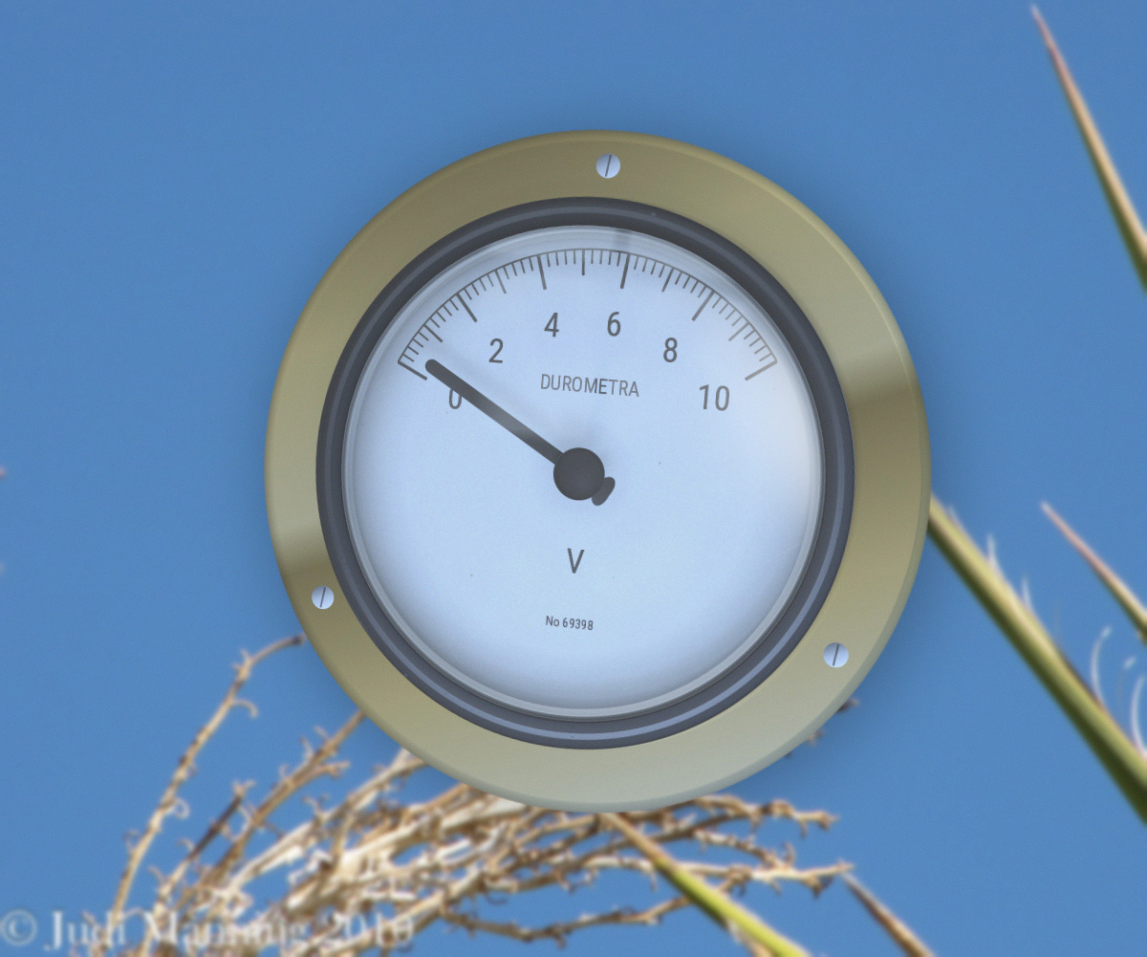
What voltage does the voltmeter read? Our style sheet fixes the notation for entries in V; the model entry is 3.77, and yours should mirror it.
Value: 0.4
